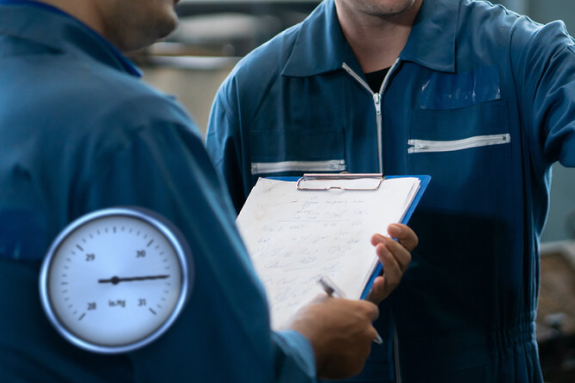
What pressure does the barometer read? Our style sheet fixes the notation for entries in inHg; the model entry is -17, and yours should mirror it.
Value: 30.5
